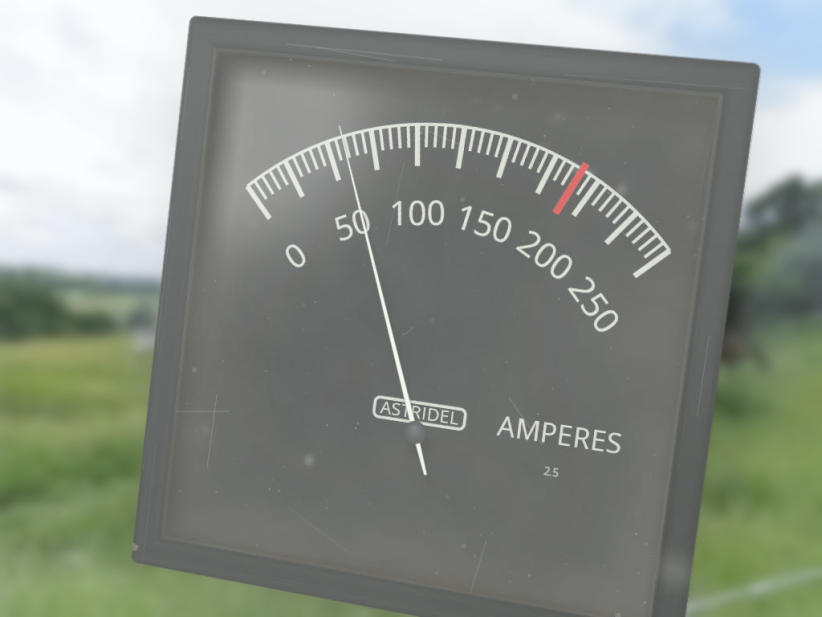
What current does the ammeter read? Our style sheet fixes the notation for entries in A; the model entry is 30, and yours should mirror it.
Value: 60
